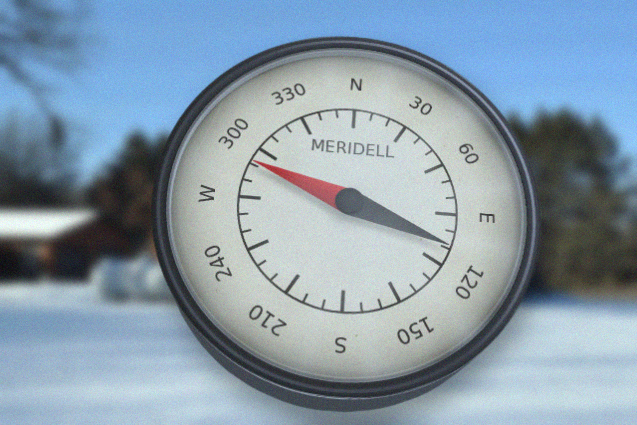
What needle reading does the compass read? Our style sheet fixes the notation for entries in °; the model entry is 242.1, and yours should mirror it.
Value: 290
